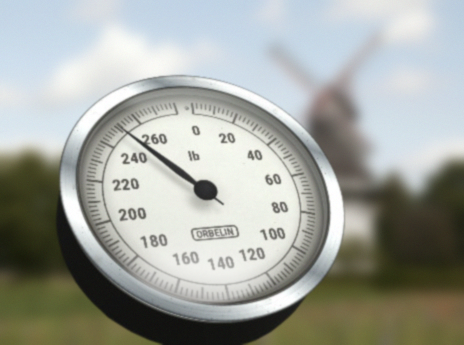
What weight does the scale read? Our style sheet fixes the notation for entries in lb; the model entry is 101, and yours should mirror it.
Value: 250
